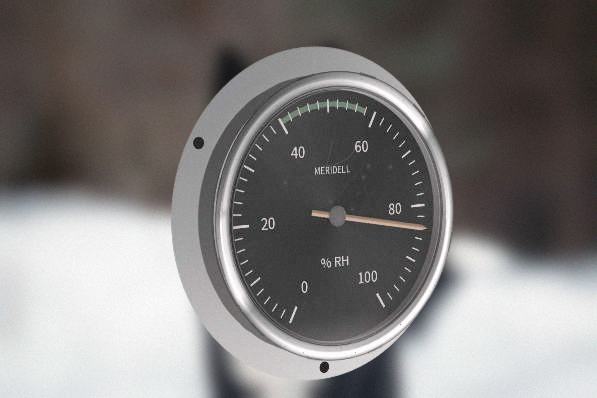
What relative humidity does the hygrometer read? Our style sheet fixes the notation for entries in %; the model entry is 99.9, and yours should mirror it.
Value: 84
